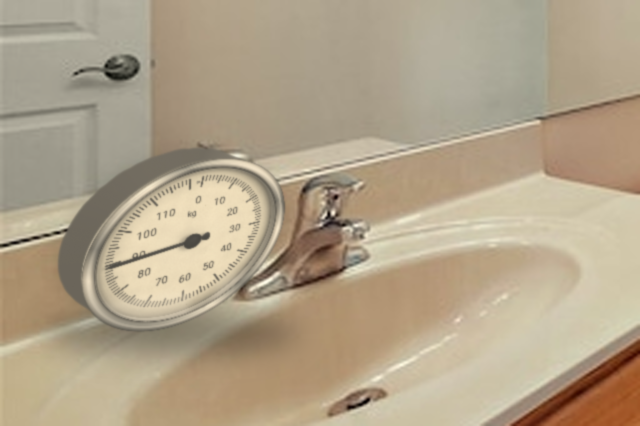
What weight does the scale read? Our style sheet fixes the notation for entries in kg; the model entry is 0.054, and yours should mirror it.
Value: 90
